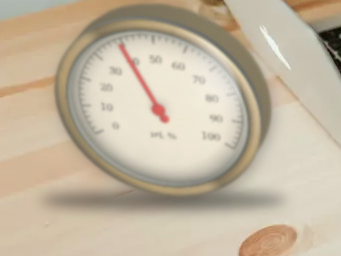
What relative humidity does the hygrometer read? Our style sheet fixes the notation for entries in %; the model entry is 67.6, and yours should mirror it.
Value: 40
